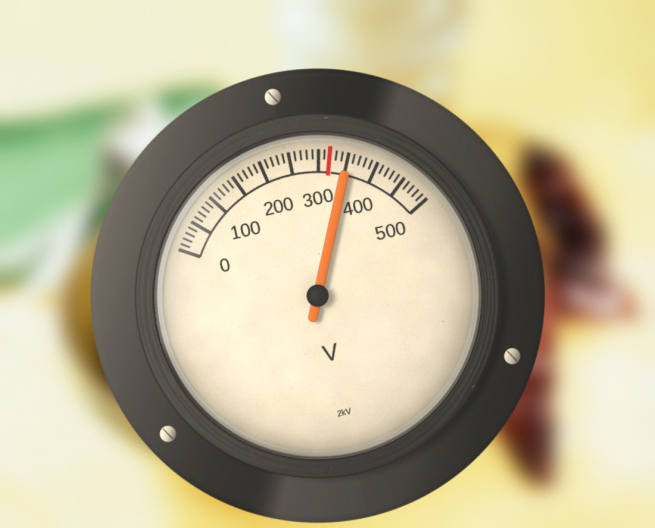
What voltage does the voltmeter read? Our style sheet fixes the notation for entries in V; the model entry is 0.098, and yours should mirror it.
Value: 350
